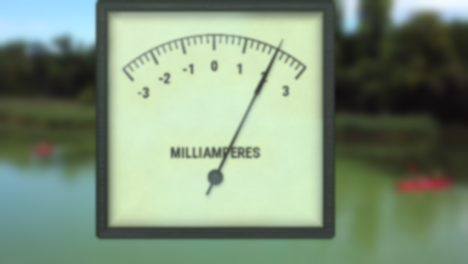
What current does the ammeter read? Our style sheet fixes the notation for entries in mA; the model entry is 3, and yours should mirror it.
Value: 2
